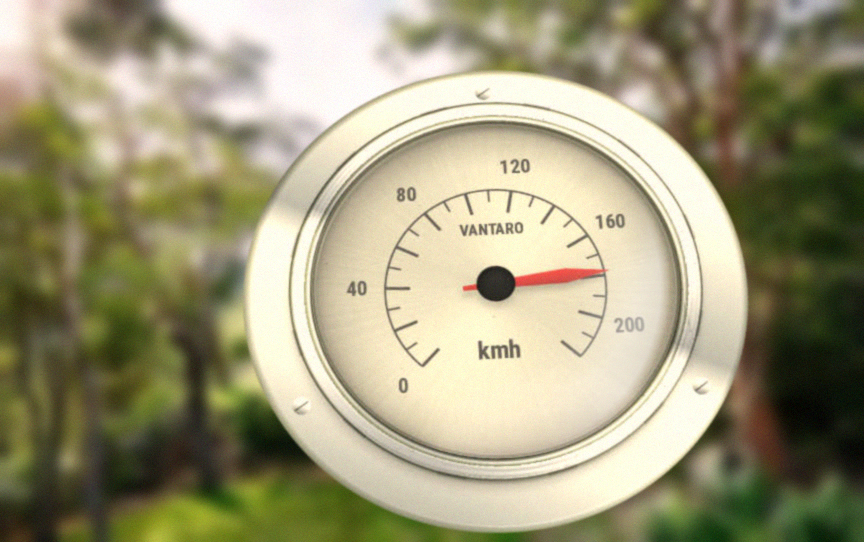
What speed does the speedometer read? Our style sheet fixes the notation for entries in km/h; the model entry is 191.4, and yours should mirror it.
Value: 180
